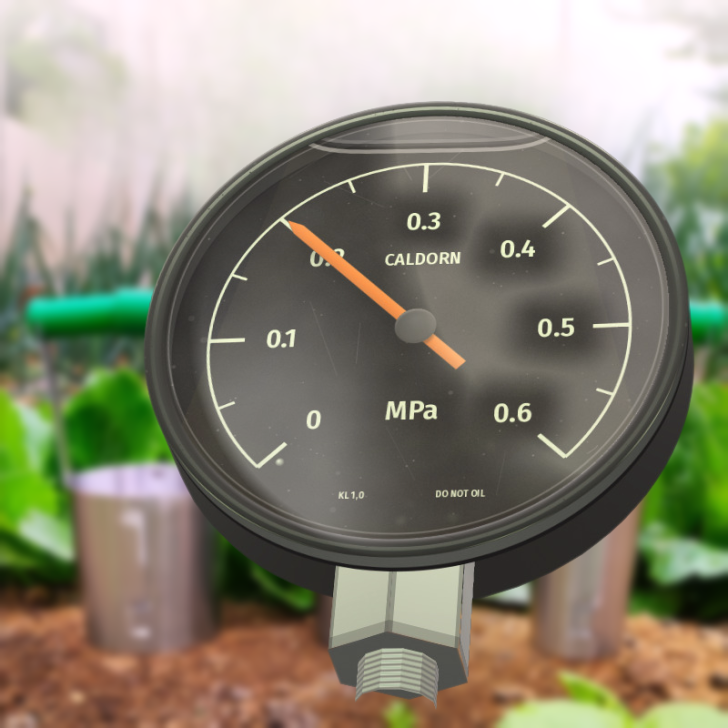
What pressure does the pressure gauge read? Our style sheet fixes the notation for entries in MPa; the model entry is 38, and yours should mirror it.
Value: 0.2
